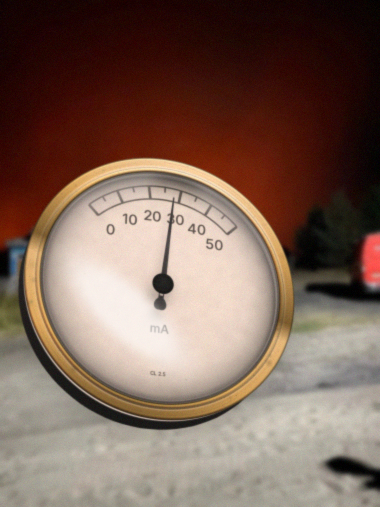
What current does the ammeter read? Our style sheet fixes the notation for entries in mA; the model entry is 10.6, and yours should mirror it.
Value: 27.5
